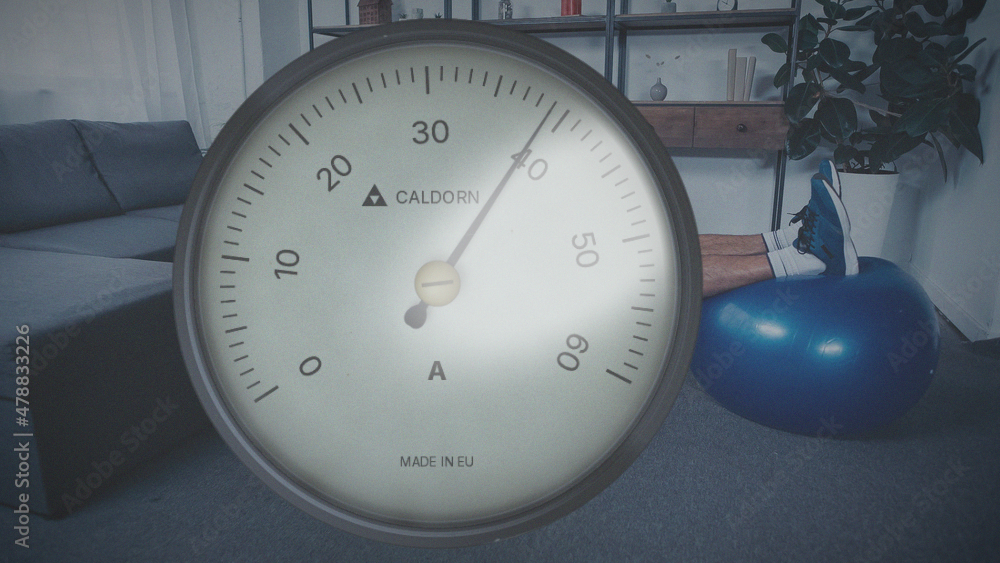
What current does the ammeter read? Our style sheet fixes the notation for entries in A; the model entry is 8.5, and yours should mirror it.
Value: 39
